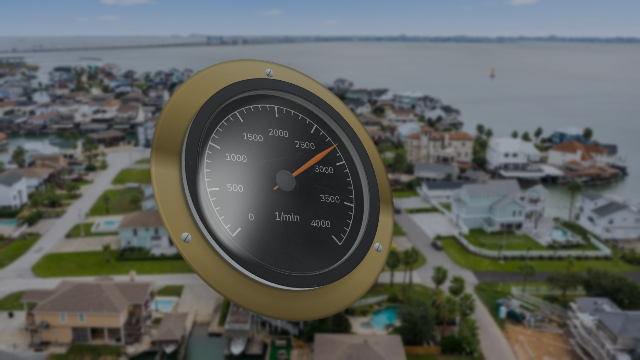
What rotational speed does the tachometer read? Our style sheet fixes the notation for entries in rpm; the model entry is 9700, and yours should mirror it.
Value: 2800
